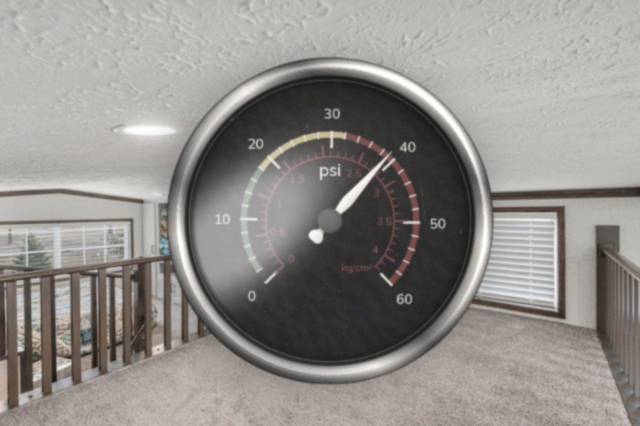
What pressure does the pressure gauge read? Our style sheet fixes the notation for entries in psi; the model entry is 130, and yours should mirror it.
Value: 39
